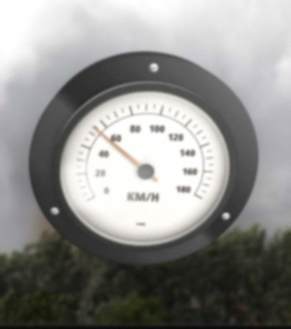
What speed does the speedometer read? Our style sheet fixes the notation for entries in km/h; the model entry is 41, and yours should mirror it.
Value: 55
